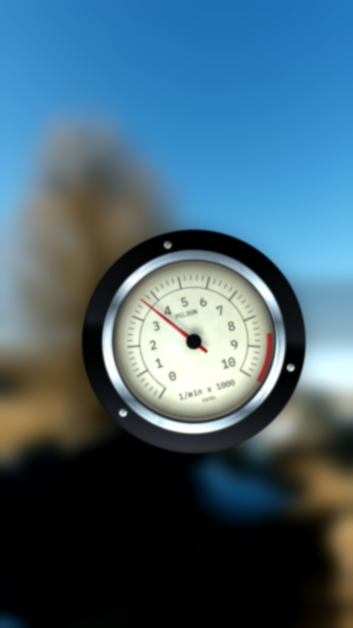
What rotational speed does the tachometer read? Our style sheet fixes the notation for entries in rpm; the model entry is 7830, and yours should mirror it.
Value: 3600
